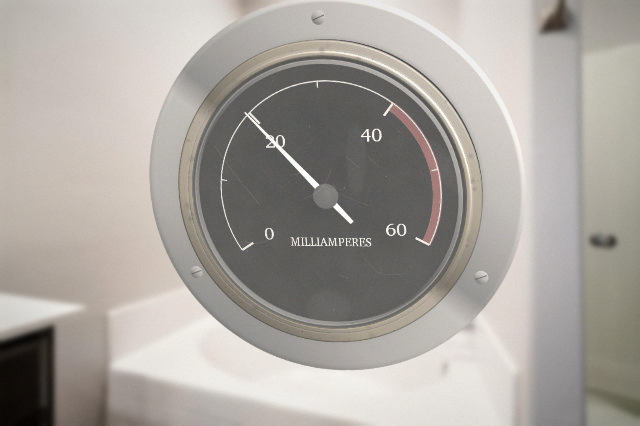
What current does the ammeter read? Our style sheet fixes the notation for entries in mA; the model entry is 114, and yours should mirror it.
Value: 20
